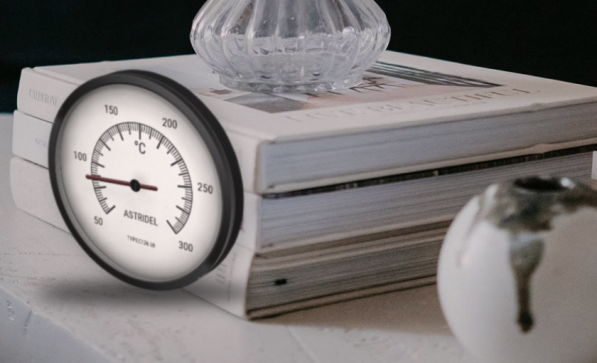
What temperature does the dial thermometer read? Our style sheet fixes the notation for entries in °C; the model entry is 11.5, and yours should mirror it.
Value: 87.5
